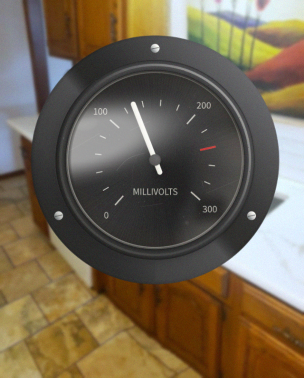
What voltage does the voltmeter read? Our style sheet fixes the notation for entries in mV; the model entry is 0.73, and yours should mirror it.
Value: 130
